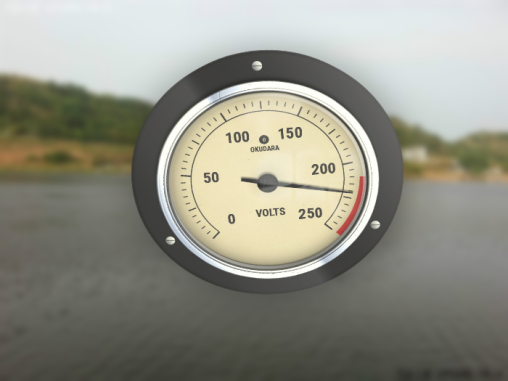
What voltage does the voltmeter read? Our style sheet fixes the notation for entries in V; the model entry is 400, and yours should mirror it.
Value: 220
